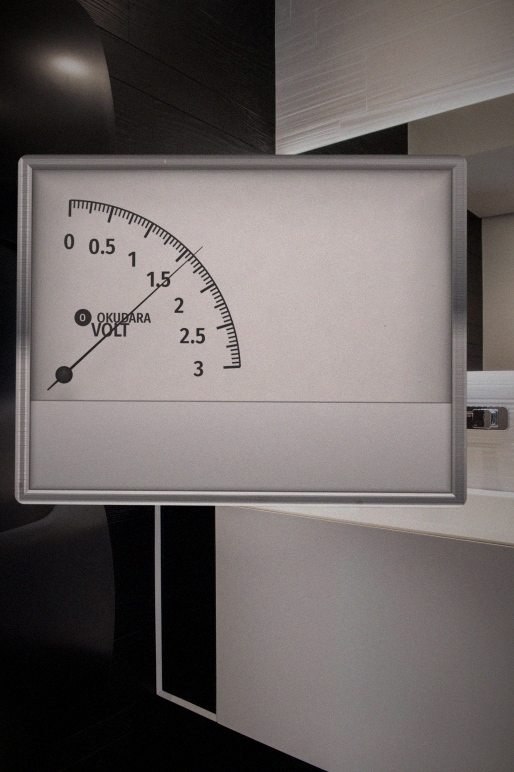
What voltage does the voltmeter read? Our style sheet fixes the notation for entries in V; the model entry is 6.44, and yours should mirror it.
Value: 1.6
